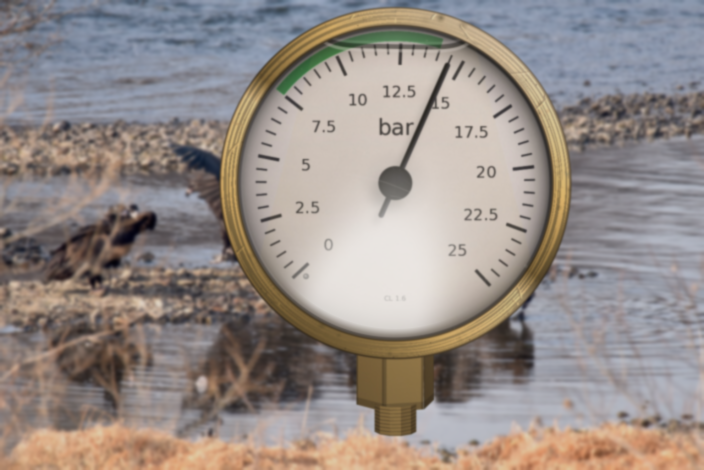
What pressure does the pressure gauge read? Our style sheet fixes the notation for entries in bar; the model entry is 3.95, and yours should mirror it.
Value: 14.5
